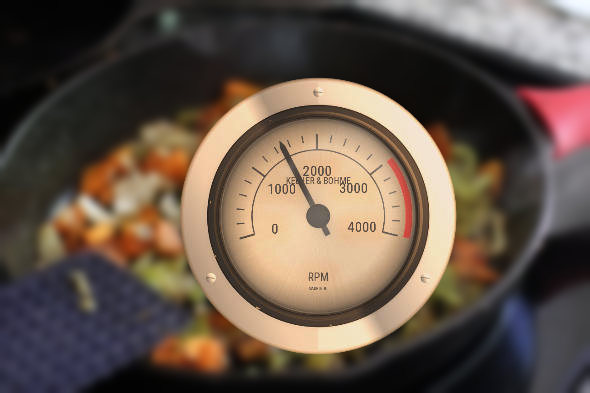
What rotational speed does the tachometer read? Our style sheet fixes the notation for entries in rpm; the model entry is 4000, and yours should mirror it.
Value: 1500
